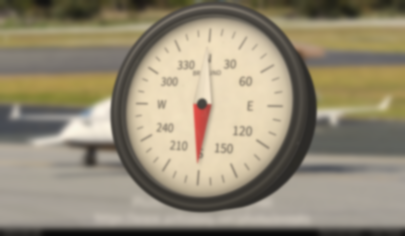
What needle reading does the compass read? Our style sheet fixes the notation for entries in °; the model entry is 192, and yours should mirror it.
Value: 180
